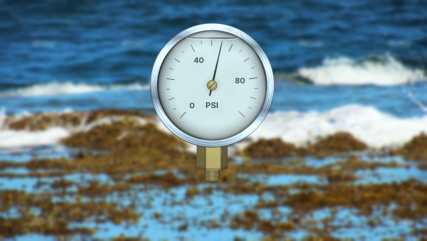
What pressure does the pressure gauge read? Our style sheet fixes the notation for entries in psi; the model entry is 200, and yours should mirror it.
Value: 55
